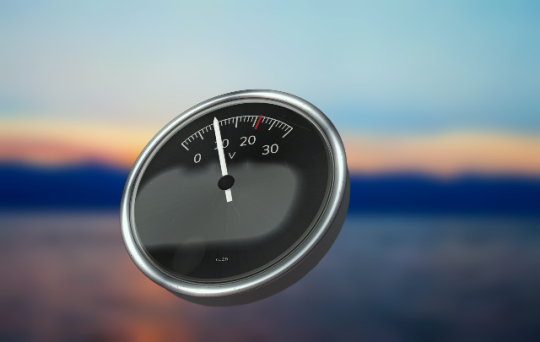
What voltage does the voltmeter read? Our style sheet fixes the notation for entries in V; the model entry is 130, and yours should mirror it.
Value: 10
